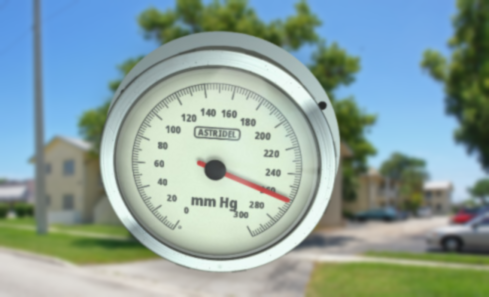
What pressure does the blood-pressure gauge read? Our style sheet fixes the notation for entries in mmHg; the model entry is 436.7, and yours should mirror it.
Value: 260
